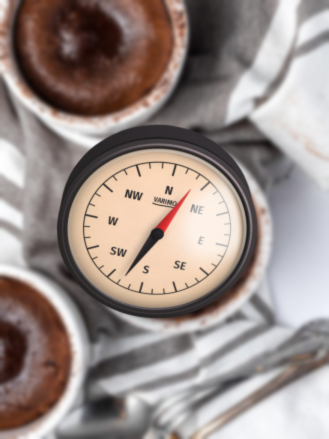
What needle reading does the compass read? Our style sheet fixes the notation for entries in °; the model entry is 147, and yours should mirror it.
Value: 20
